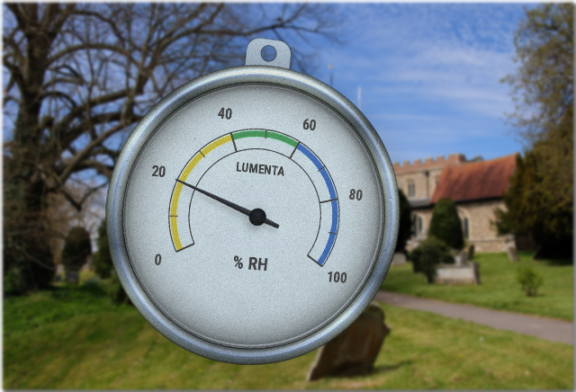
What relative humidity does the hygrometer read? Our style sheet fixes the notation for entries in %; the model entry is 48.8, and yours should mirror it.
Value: 20
